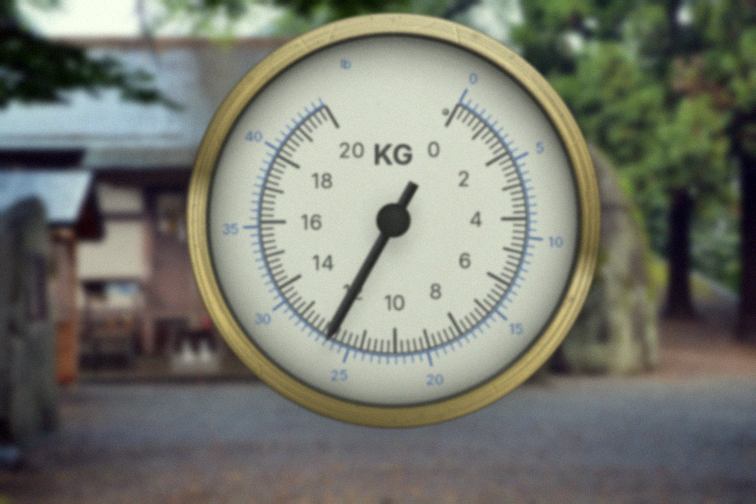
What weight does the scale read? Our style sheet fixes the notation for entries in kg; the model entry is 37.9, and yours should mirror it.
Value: 12
